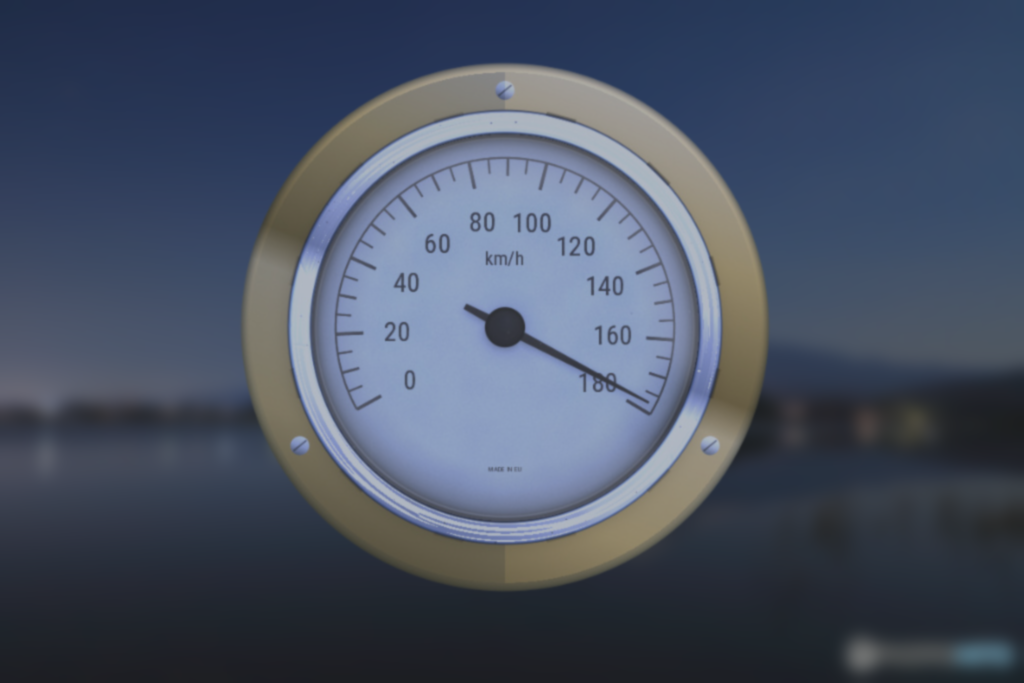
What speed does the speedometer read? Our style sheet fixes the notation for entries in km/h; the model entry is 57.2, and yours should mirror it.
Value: 177.5
